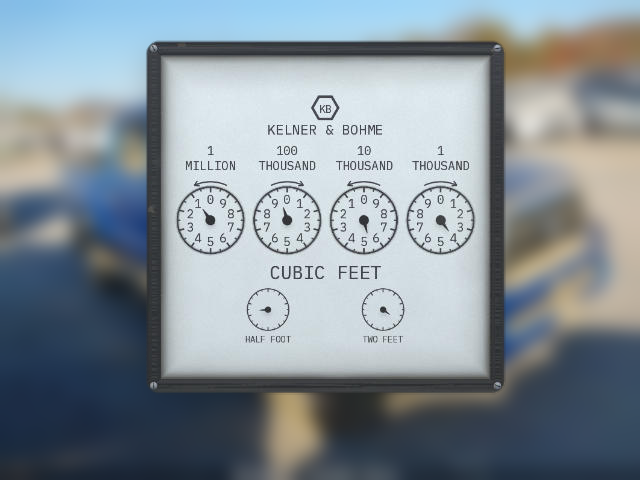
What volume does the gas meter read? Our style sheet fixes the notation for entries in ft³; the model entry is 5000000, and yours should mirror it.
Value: 95400
